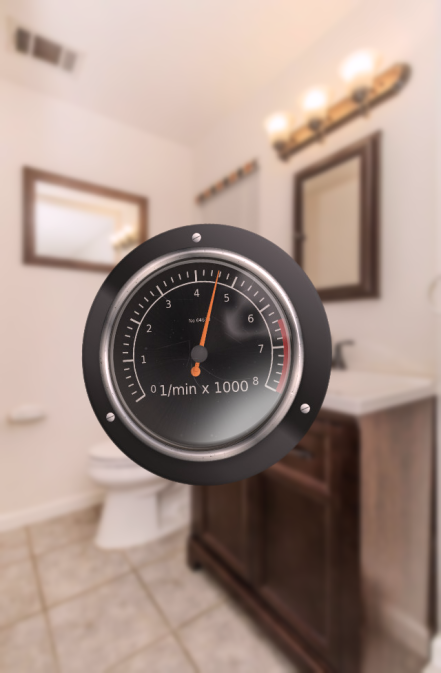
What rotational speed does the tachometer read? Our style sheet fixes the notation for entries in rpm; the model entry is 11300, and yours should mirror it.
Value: 4600
